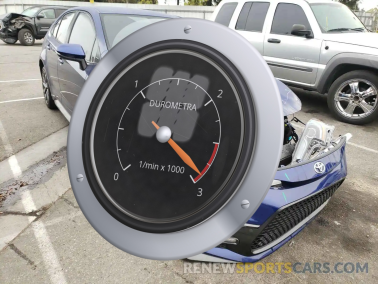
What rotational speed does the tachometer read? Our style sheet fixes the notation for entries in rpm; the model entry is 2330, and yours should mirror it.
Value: 2875
